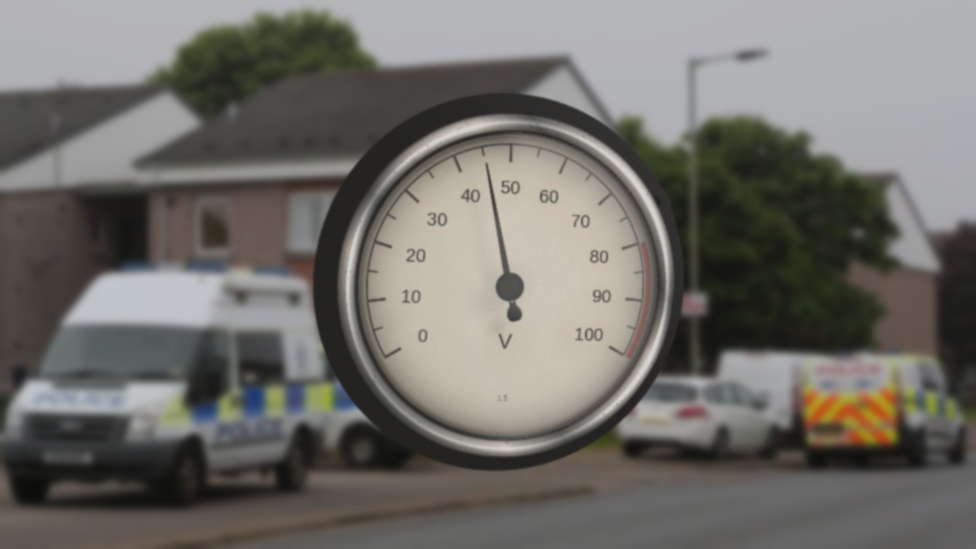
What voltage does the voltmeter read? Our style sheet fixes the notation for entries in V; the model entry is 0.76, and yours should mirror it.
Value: 45
